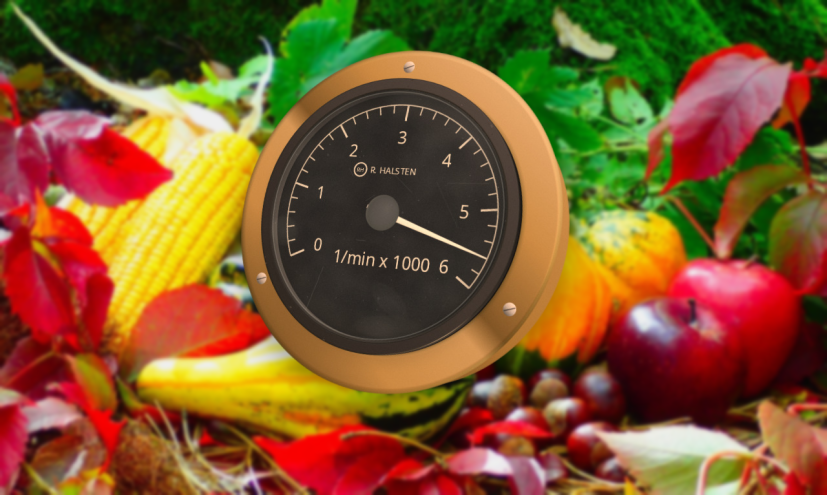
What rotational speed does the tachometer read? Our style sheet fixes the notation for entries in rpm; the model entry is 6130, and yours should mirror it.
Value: 5600
